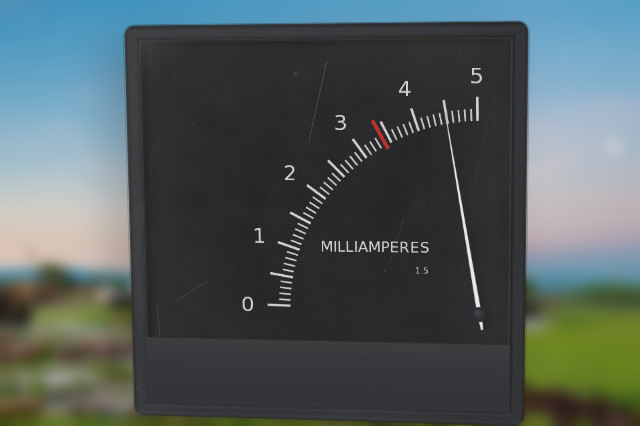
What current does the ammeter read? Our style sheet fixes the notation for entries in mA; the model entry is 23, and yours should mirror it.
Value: 4.5
